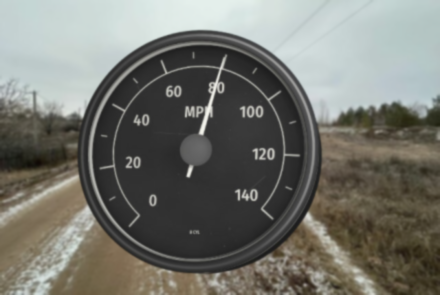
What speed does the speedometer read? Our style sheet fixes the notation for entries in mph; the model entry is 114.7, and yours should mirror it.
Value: 80
